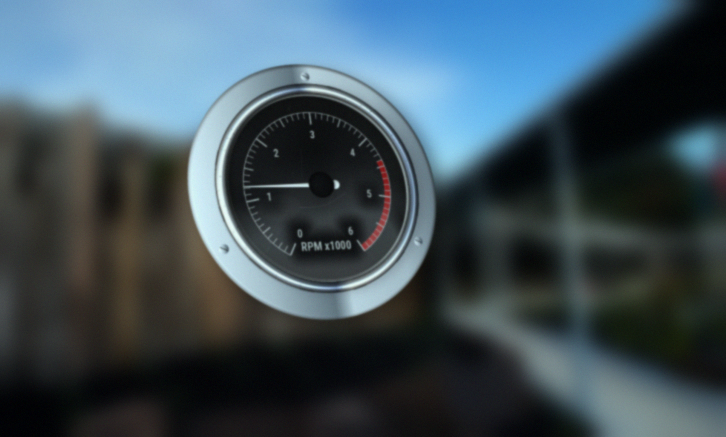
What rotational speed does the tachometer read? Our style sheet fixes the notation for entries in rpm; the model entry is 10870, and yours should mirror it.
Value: 1200
